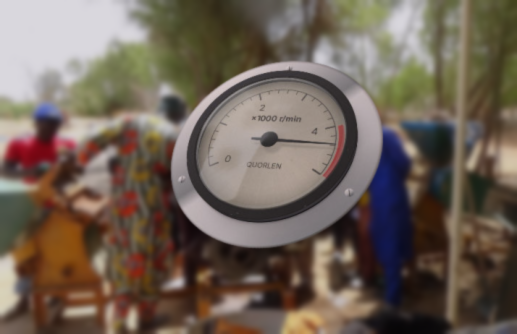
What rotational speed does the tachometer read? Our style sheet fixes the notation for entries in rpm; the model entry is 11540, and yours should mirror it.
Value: 4400
